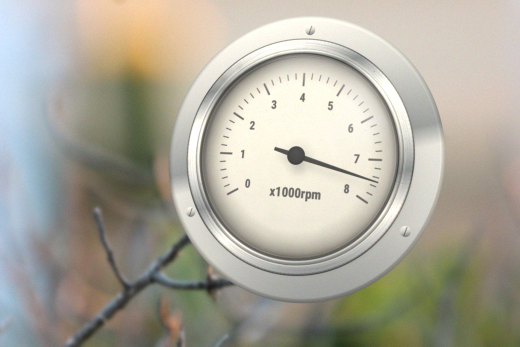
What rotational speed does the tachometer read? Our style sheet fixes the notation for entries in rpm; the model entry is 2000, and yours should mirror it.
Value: 7500
